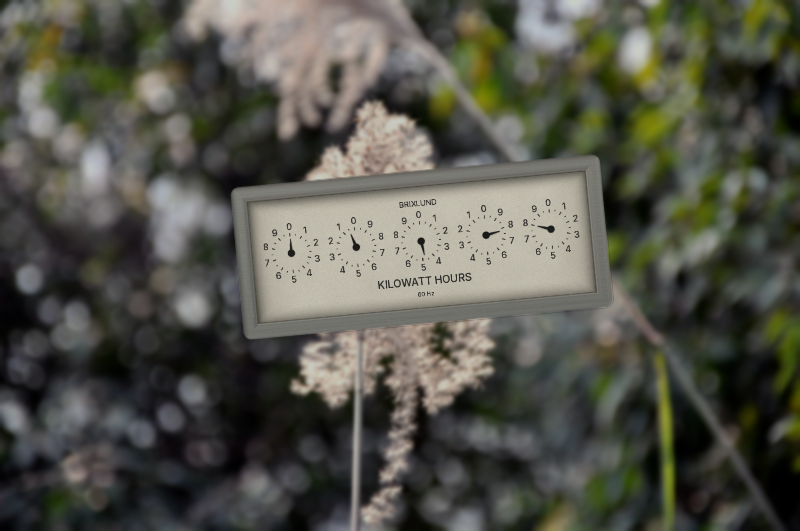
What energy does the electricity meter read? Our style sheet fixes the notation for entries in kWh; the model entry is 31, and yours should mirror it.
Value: 478
